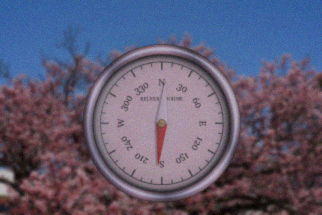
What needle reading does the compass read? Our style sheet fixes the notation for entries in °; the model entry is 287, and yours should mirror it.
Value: 185
